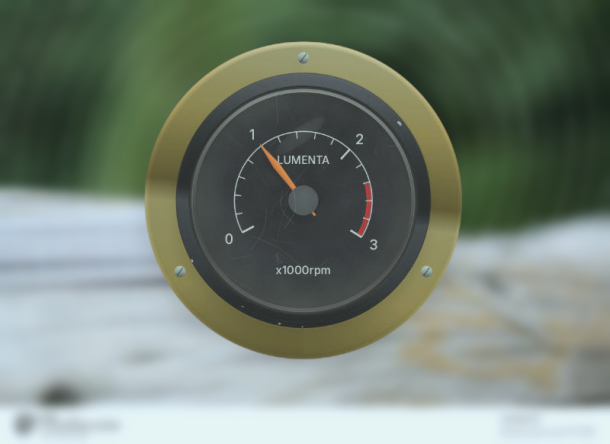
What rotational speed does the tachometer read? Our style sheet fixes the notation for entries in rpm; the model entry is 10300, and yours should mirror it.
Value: 1000
